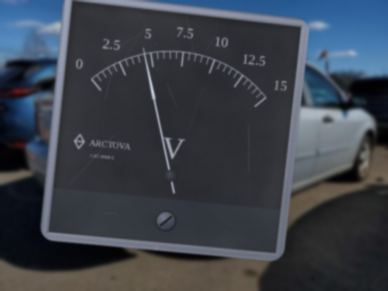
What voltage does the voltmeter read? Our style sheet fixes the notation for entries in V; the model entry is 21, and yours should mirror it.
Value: 4.5
